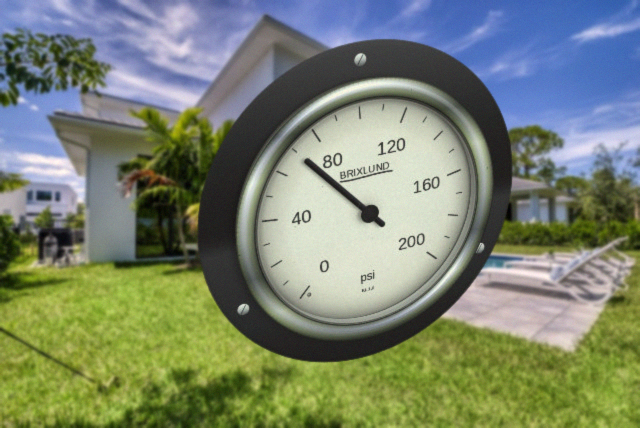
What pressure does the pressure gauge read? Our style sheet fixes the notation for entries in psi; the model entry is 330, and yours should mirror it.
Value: 70
